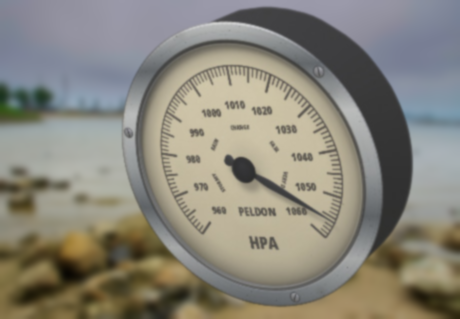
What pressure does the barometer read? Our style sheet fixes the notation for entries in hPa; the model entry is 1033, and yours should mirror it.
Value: 1055
